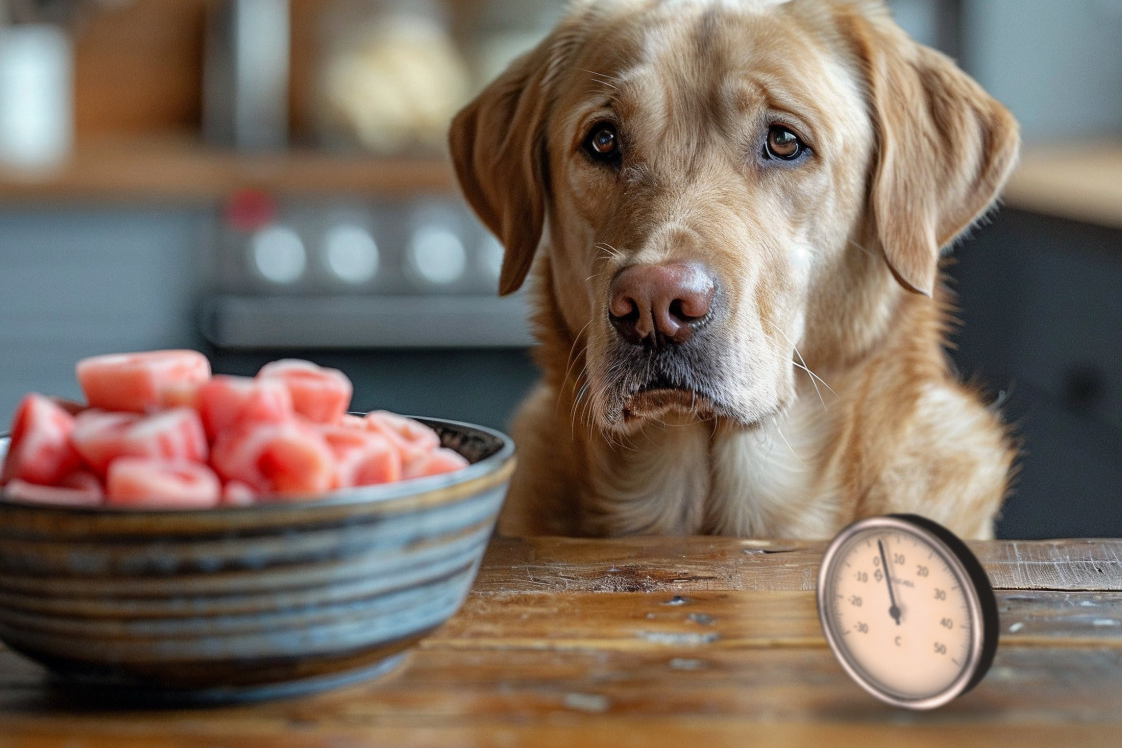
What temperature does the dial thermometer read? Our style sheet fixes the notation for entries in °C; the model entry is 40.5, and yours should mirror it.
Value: 5
